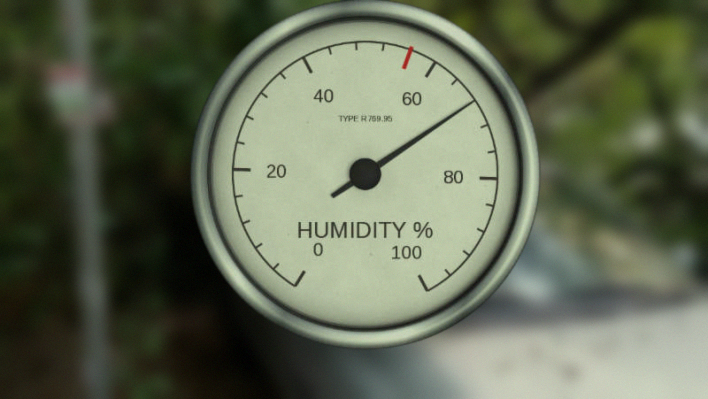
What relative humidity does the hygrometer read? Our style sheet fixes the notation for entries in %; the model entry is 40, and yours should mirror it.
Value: 68
